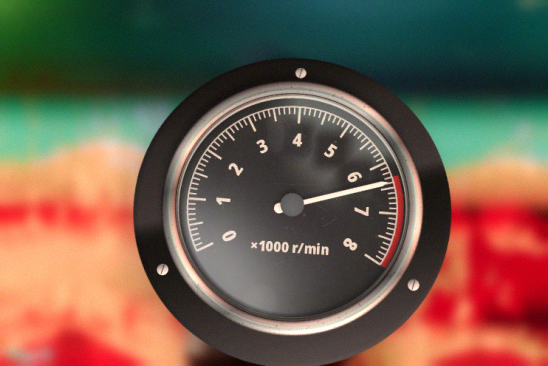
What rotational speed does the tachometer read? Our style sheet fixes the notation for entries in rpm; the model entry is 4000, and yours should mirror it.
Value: 6400
